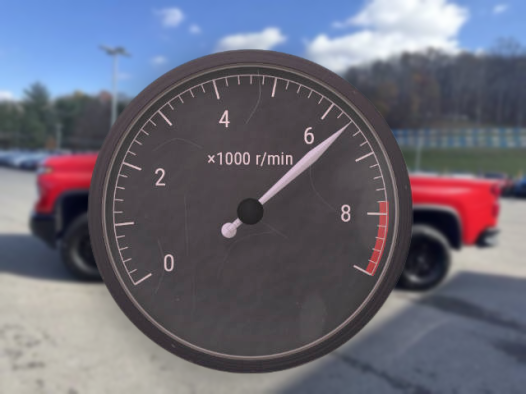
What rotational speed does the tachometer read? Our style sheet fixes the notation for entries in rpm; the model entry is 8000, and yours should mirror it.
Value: 6400
